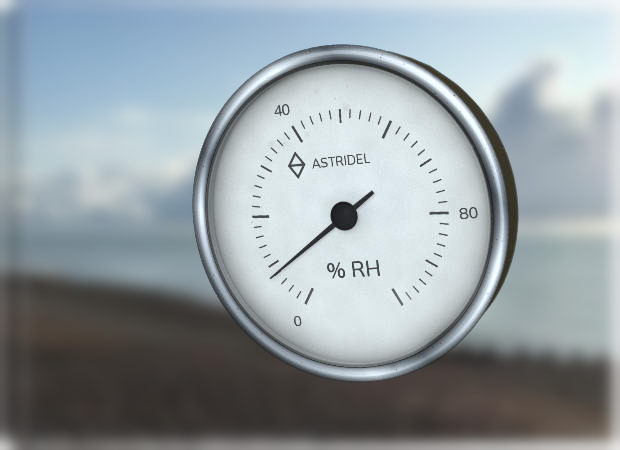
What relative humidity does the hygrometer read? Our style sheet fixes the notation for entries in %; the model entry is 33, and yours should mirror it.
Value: 8
